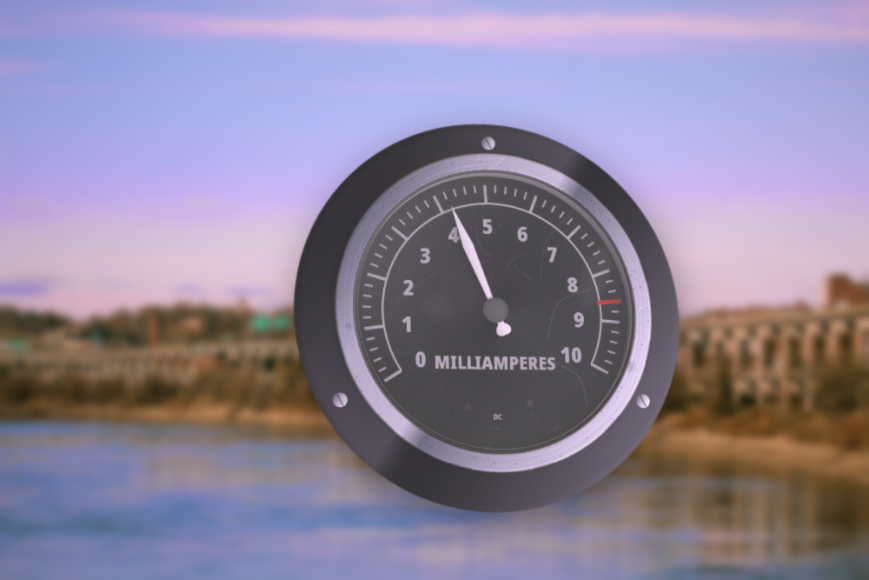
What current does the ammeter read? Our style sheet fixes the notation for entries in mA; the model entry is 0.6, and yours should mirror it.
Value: 4.2
